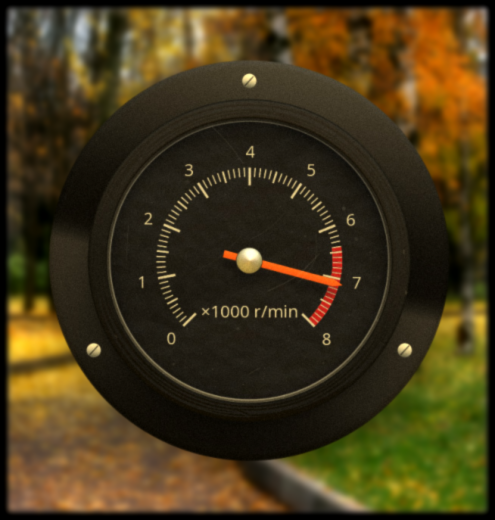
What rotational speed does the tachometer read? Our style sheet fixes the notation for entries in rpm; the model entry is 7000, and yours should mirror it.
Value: 7100
